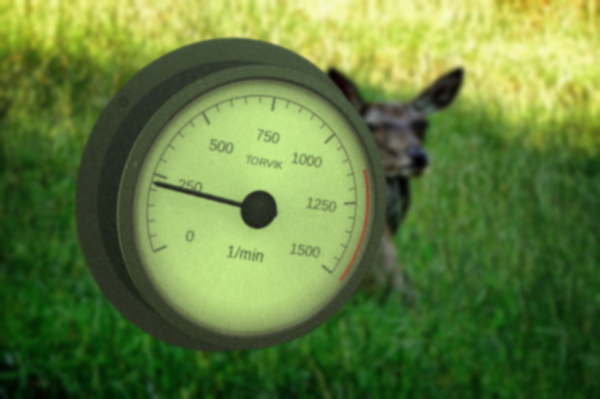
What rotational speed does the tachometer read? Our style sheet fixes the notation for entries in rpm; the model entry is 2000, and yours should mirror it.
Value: 225
